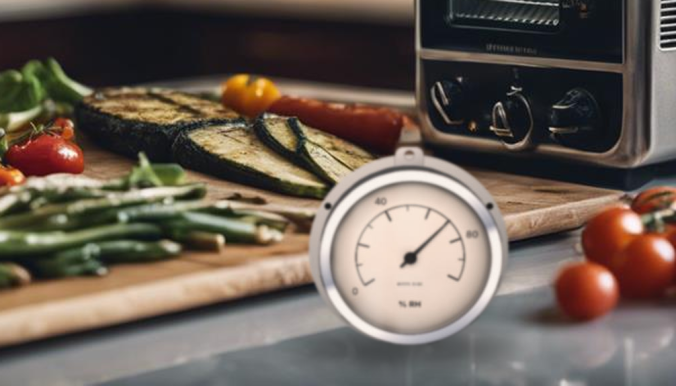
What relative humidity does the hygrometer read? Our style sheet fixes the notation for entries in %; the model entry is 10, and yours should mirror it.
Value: 70
